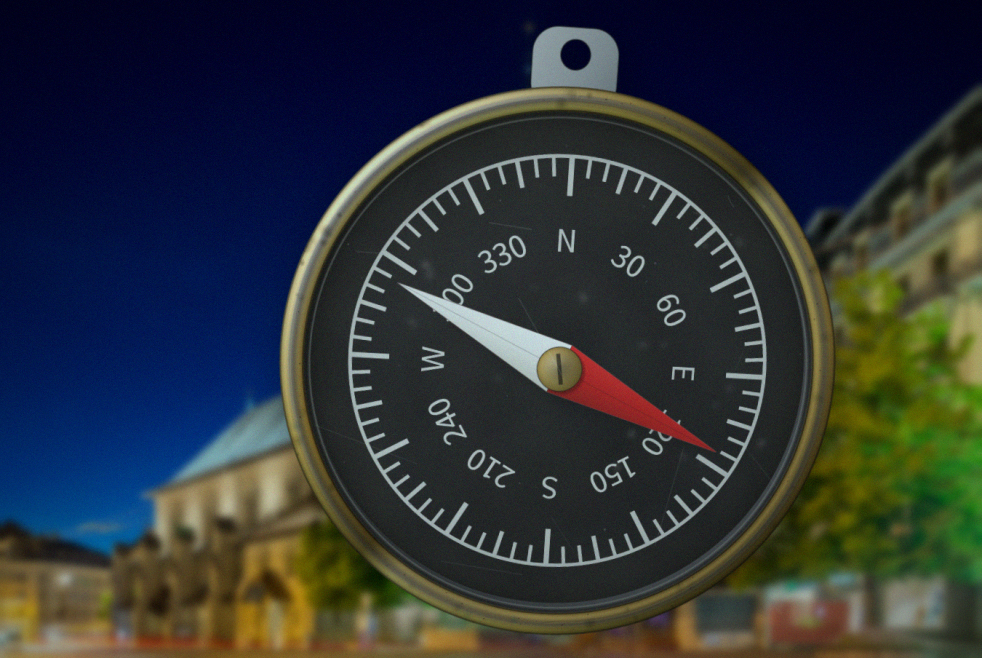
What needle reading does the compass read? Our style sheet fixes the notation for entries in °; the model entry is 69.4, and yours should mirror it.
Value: 115
